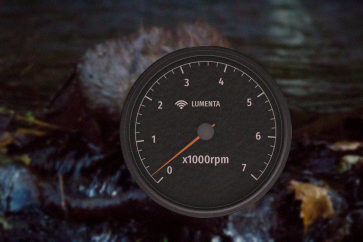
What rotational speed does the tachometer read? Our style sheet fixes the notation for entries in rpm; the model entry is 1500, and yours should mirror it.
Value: 200
